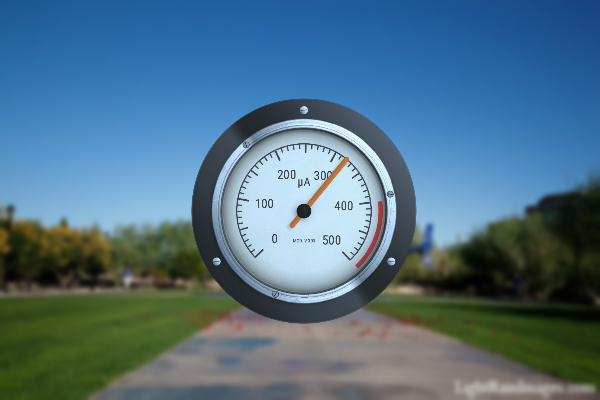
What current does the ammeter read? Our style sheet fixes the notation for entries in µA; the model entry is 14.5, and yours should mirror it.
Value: 320
